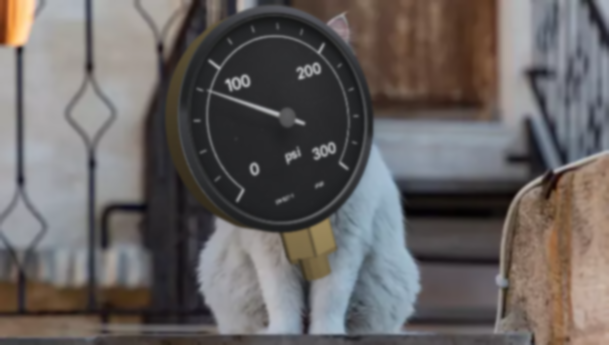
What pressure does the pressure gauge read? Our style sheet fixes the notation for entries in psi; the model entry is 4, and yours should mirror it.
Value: 80
